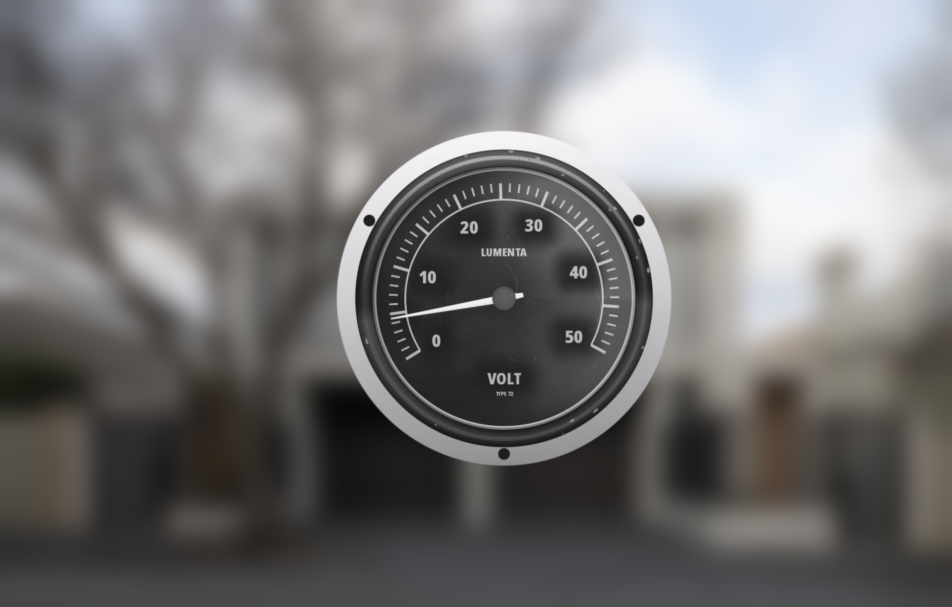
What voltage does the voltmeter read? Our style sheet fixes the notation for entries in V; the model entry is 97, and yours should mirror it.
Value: 4.5
